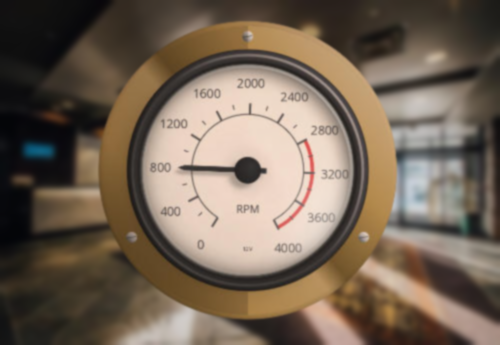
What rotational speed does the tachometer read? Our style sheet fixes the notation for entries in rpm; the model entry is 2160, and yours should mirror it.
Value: 800
